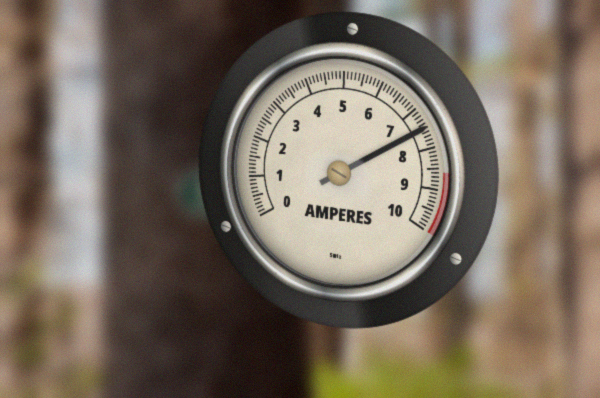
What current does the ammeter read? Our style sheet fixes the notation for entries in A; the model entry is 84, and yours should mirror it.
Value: 7.5
